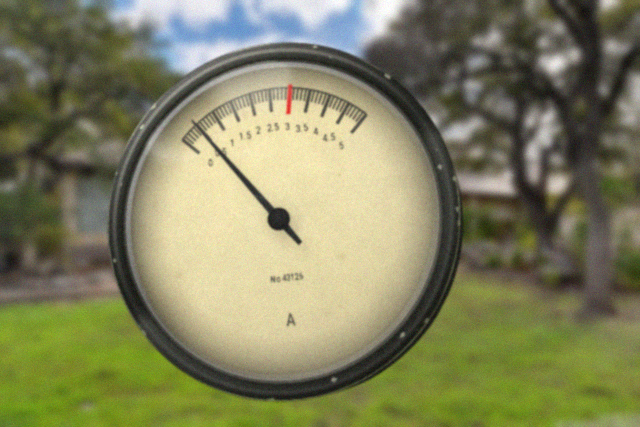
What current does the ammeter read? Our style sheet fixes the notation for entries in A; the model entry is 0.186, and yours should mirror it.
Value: 0.5
